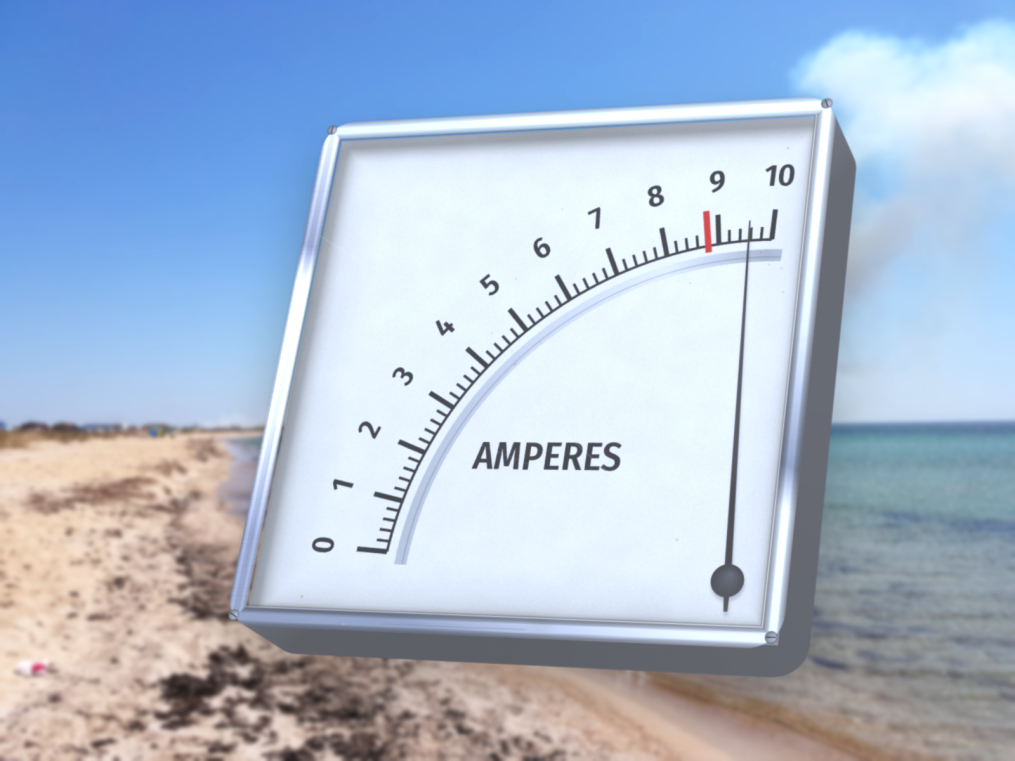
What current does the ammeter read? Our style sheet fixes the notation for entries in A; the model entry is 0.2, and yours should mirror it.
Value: 9.6
